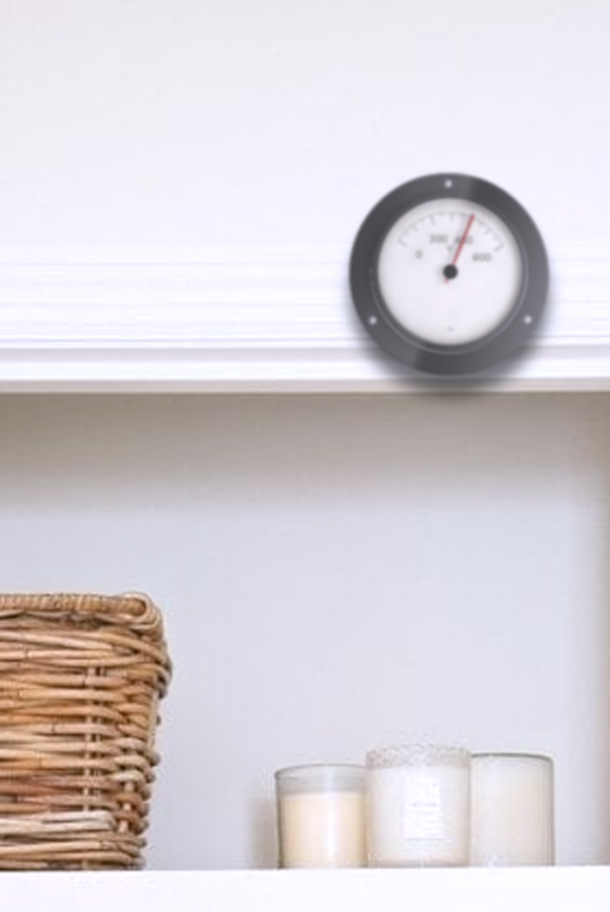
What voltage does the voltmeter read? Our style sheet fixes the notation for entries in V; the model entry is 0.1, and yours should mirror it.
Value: 400
